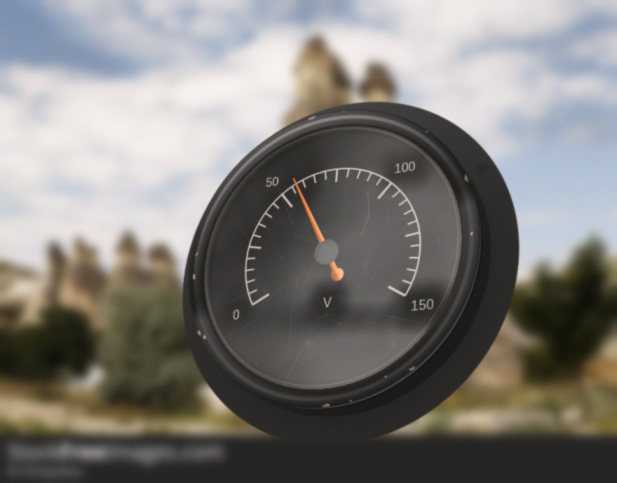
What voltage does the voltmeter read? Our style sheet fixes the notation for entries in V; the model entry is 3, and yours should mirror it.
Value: 57.5
